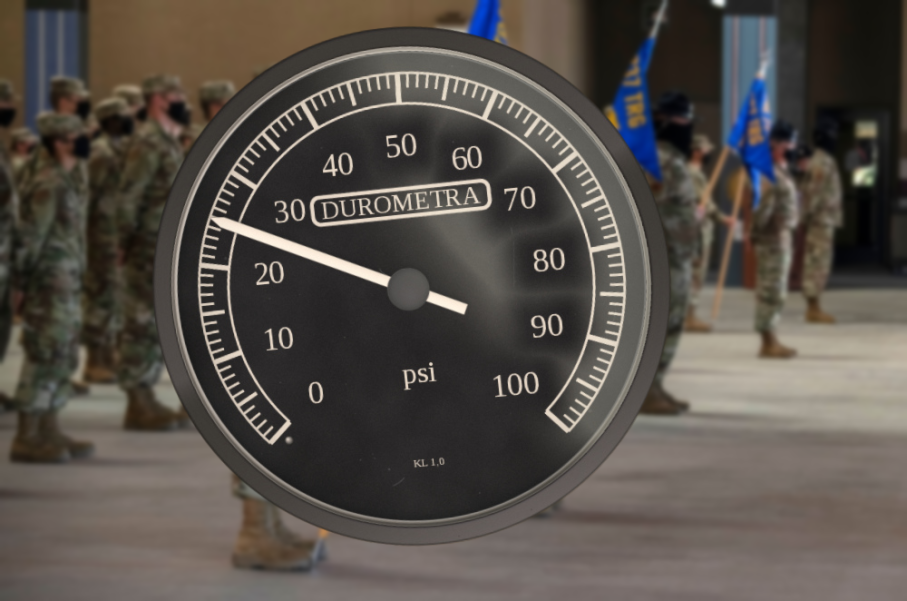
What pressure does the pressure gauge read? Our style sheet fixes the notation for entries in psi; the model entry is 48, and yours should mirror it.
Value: 25
